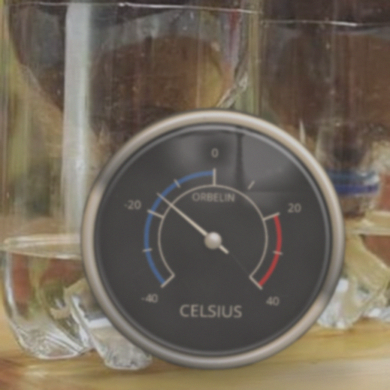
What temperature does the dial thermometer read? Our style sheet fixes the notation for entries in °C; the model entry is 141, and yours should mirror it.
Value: -15
